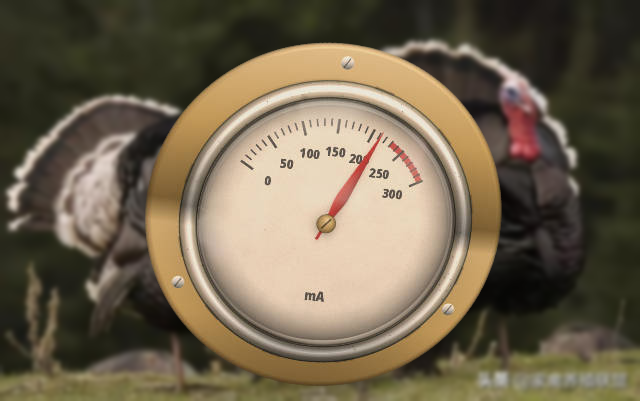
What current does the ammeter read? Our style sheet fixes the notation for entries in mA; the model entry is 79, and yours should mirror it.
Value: 210
